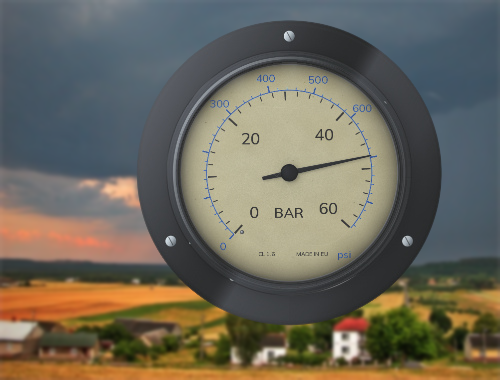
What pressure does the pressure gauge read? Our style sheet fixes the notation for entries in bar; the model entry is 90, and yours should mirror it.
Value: 48
